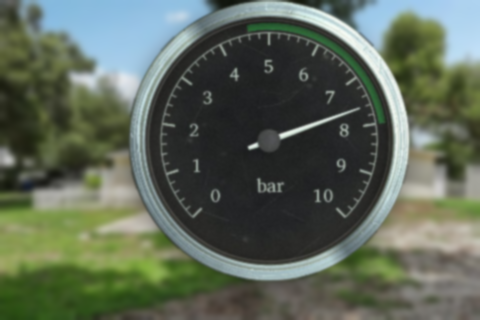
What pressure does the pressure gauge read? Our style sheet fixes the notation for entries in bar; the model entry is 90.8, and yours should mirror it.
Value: 7.6
